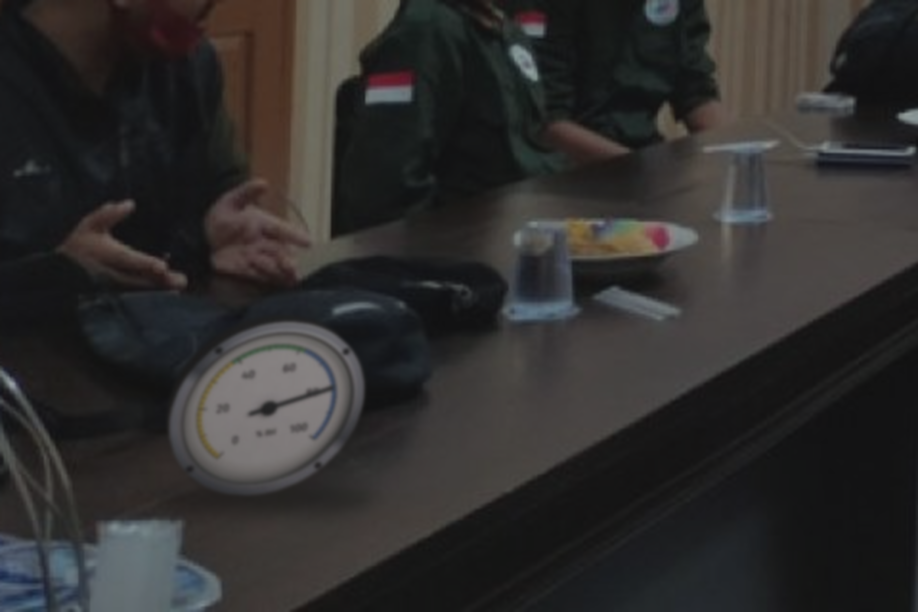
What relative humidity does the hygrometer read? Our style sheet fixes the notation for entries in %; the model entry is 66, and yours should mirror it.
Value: 80
